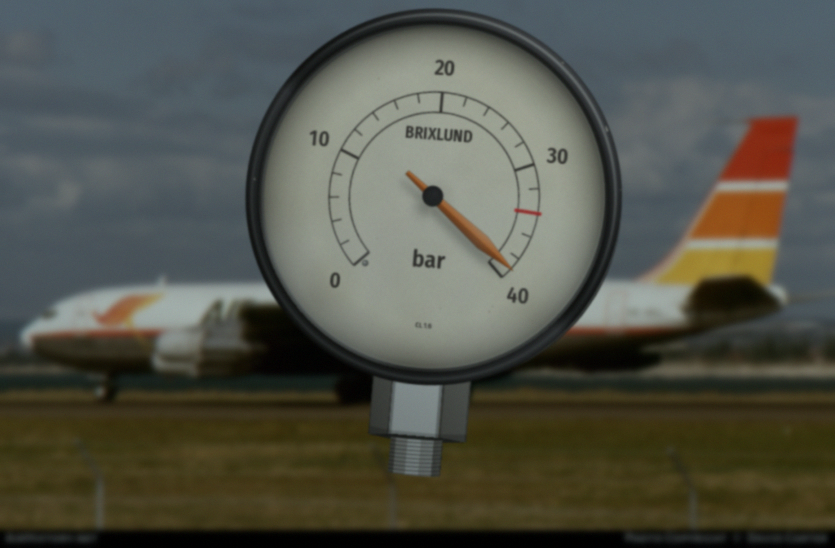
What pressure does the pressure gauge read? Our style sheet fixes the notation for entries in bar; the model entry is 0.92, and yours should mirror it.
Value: 39
